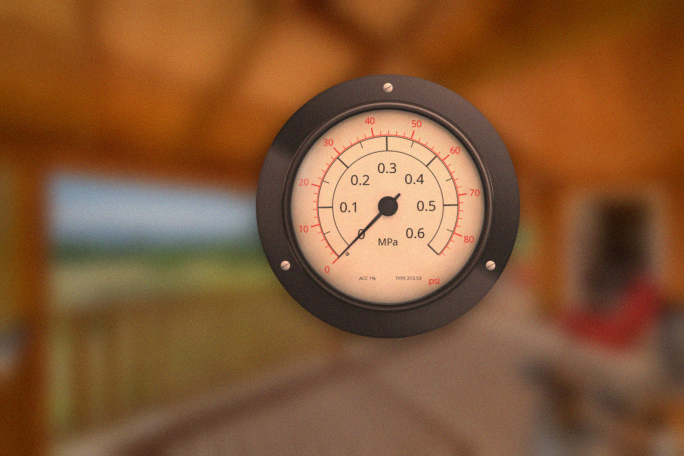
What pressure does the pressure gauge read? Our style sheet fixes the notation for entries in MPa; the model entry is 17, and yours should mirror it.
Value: 0
